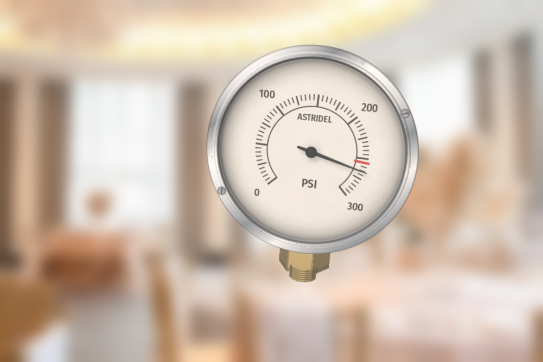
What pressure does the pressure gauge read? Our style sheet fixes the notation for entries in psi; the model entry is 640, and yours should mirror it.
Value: 265
